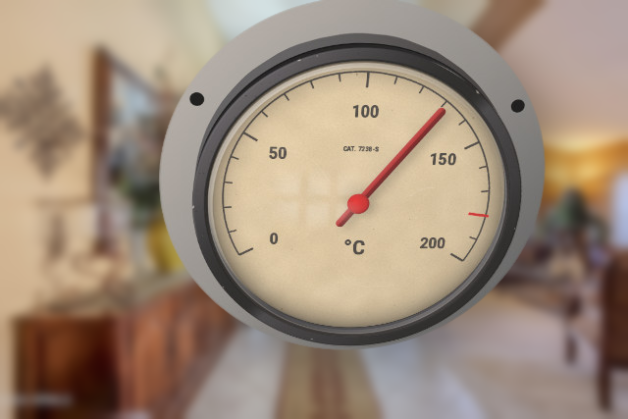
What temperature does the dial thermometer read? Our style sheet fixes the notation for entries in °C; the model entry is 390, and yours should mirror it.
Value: 130
